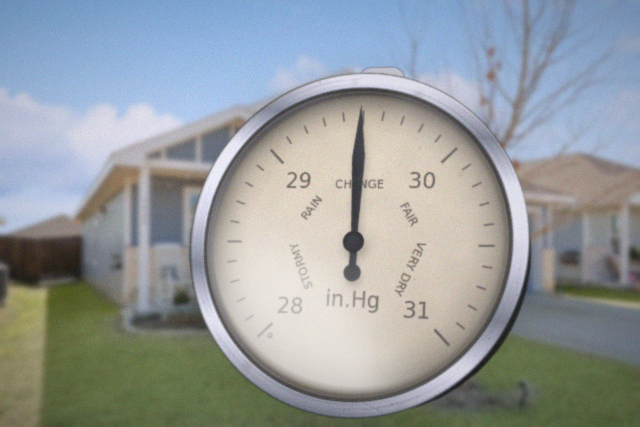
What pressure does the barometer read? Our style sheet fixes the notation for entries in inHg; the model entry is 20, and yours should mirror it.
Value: 29.5
